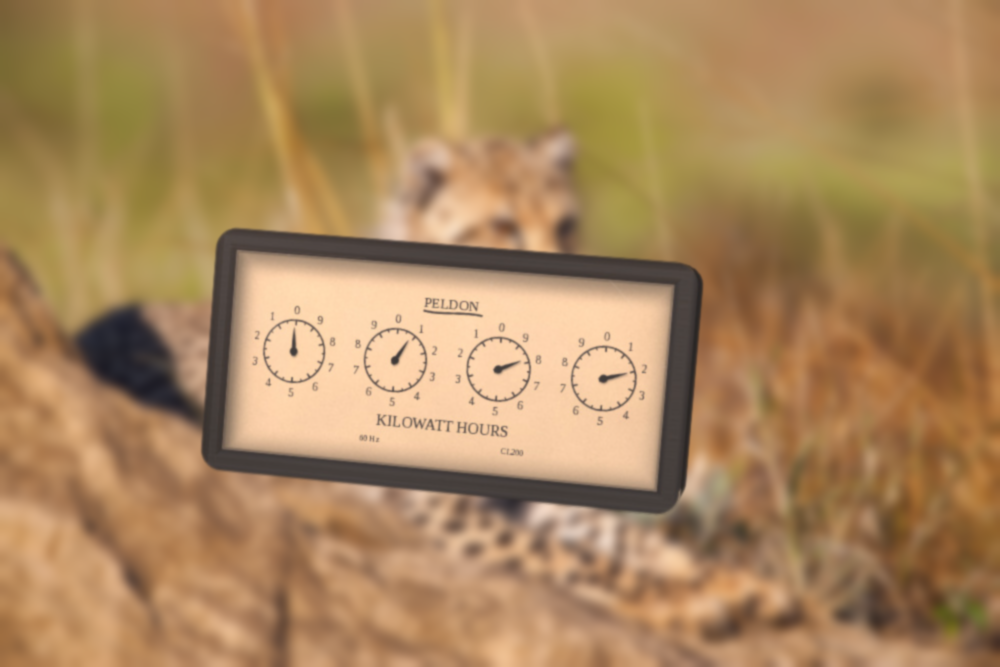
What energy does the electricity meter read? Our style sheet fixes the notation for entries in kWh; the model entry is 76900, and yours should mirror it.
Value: 82
